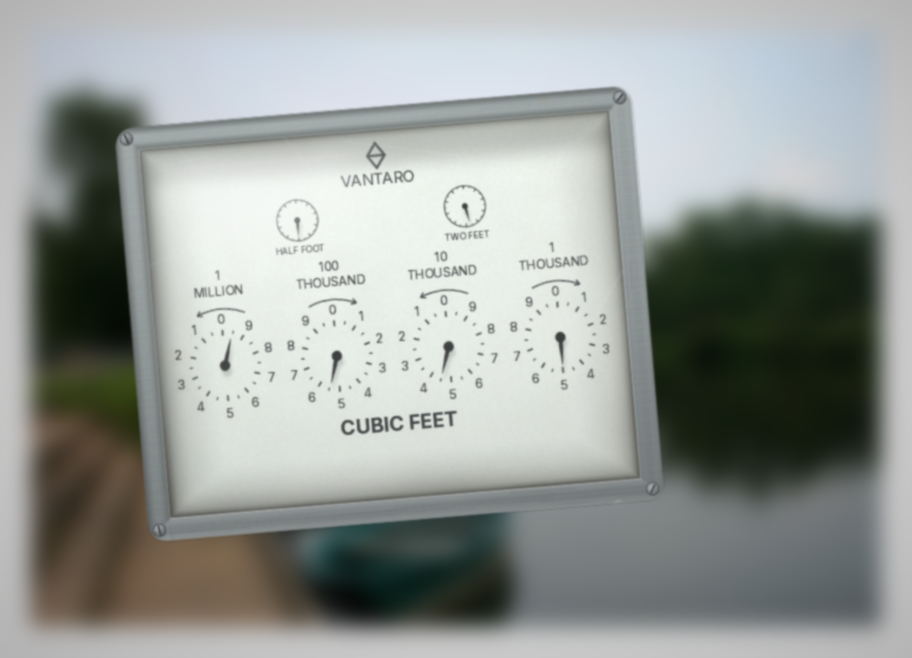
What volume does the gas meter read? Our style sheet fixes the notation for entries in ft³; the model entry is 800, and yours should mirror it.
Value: 954500
